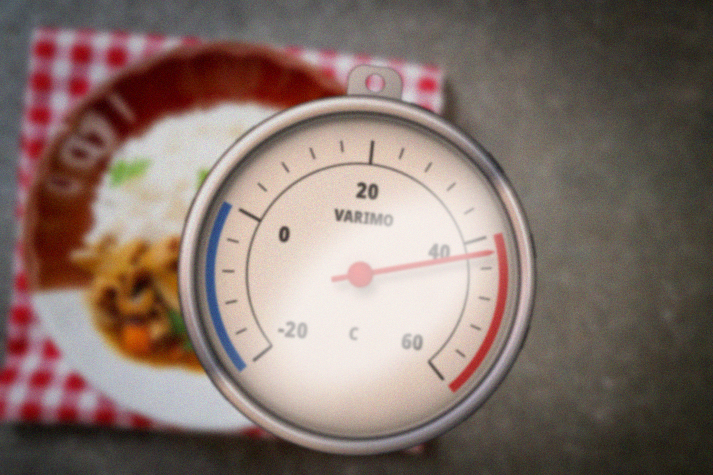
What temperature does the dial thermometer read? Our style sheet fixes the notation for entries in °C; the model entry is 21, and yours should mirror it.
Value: 42
